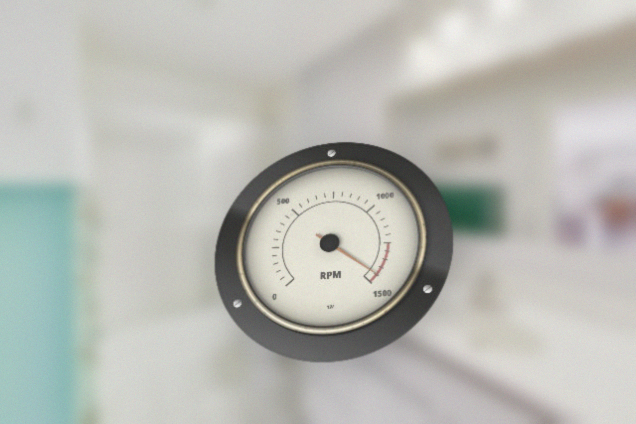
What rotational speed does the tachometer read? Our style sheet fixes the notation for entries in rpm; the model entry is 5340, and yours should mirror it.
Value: 1450
